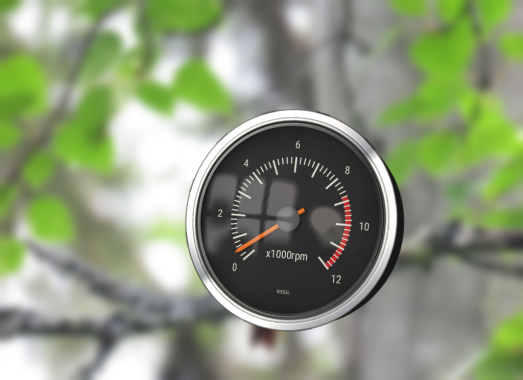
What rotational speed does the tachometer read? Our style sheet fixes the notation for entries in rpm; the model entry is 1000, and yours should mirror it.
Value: 400
